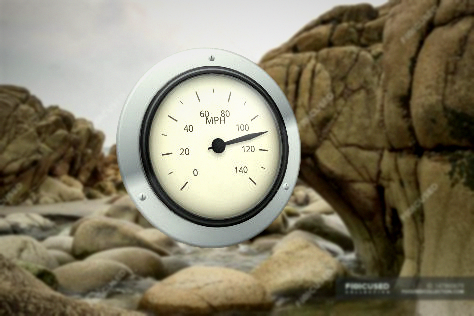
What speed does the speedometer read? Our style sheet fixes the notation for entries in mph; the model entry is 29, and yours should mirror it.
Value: 110
